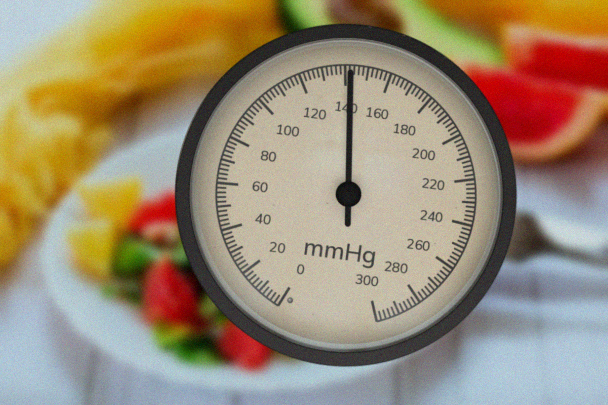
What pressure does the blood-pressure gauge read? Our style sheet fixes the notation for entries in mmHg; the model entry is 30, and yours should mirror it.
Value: 142
